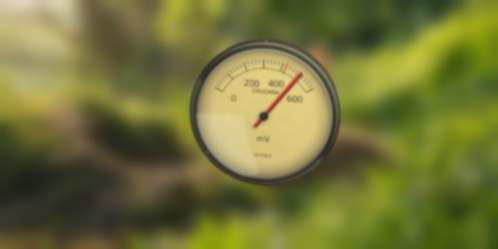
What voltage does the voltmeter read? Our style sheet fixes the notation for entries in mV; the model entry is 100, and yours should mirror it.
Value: 500
